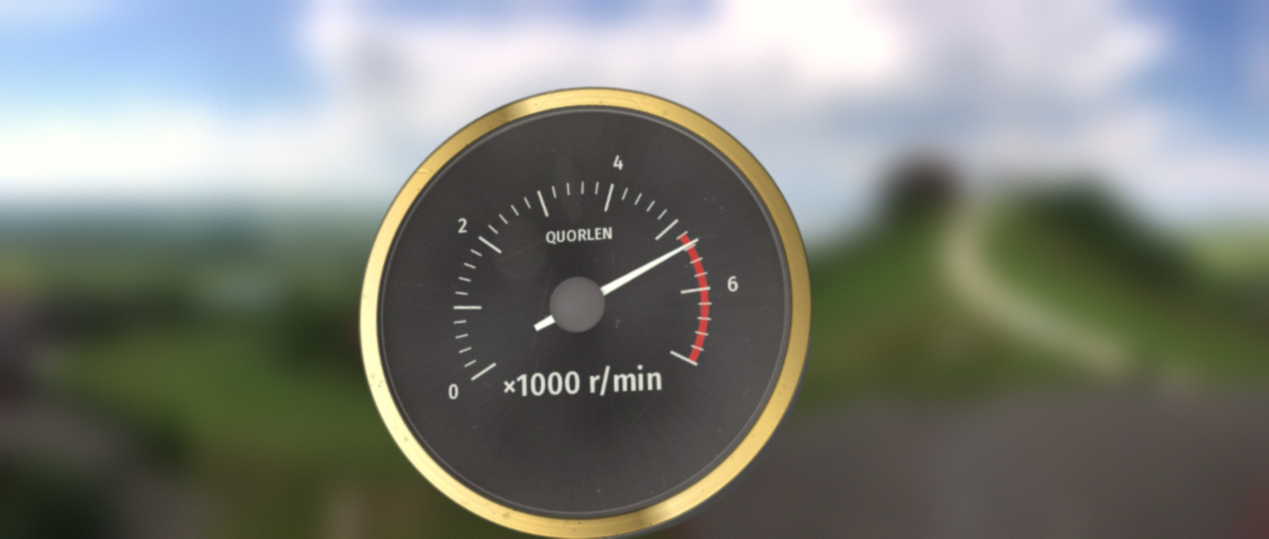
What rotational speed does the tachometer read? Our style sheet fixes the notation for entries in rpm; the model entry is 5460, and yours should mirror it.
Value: 5400
